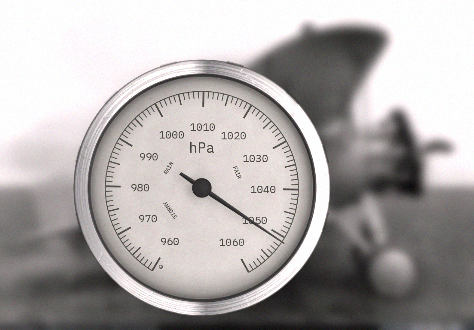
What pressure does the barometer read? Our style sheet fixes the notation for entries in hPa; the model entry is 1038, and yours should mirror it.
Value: 1051
